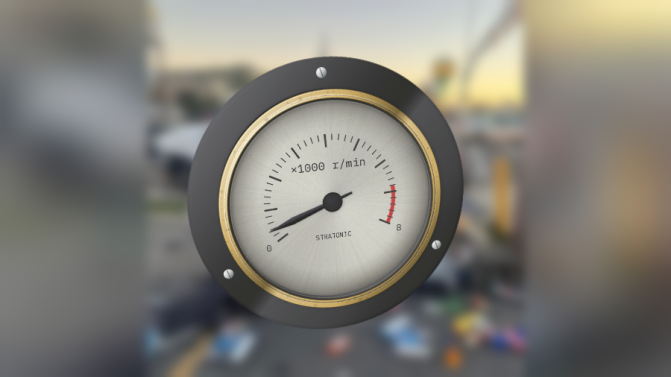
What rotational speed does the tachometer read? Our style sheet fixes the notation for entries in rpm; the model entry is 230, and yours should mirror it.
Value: 400
